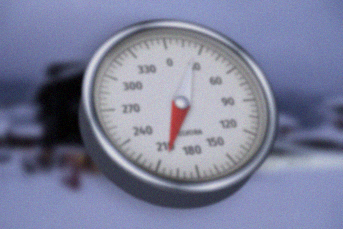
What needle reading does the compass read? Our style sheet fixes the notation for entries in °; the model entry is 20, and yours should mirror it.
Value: 205
